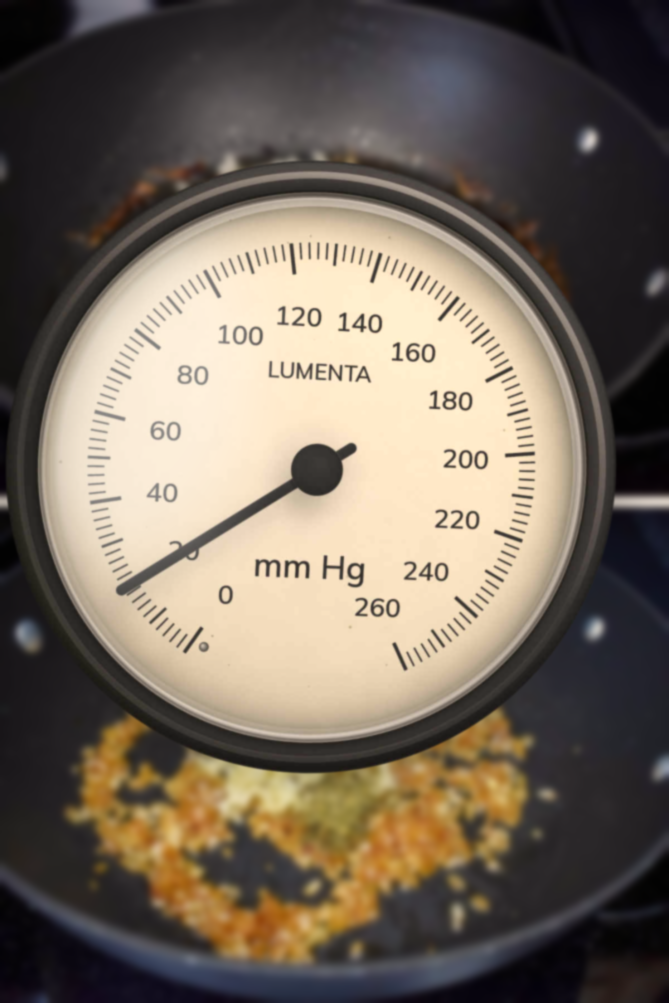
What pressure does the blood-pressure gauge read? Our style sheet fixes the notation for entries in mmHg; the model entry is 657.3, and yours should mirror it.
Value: 20
